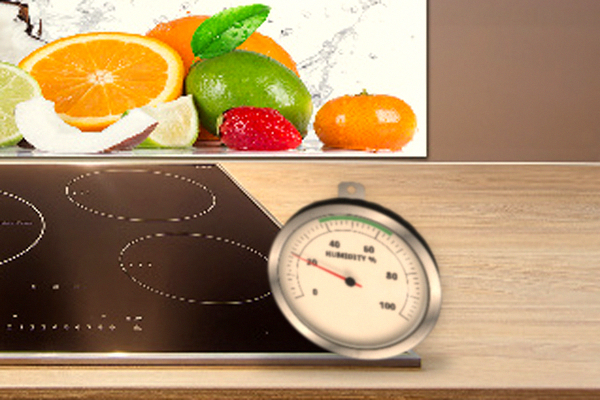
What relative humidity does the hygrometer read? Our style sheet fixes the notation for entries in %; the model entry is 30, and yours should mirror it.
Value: 20
